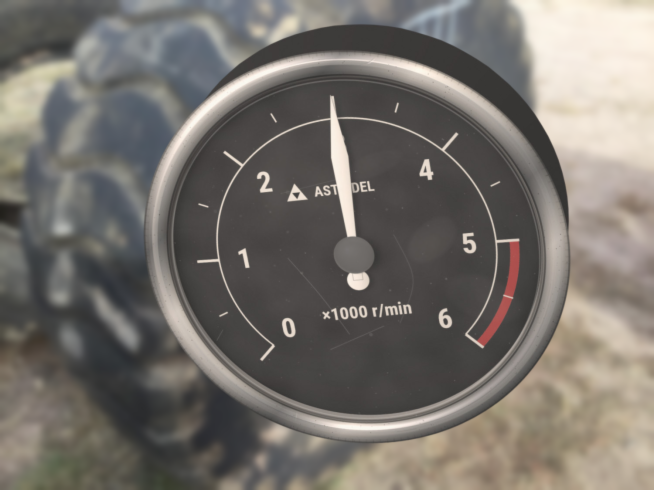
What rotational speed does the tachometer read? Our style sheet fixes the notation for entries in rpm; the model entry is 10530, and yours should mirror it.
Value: 3000
